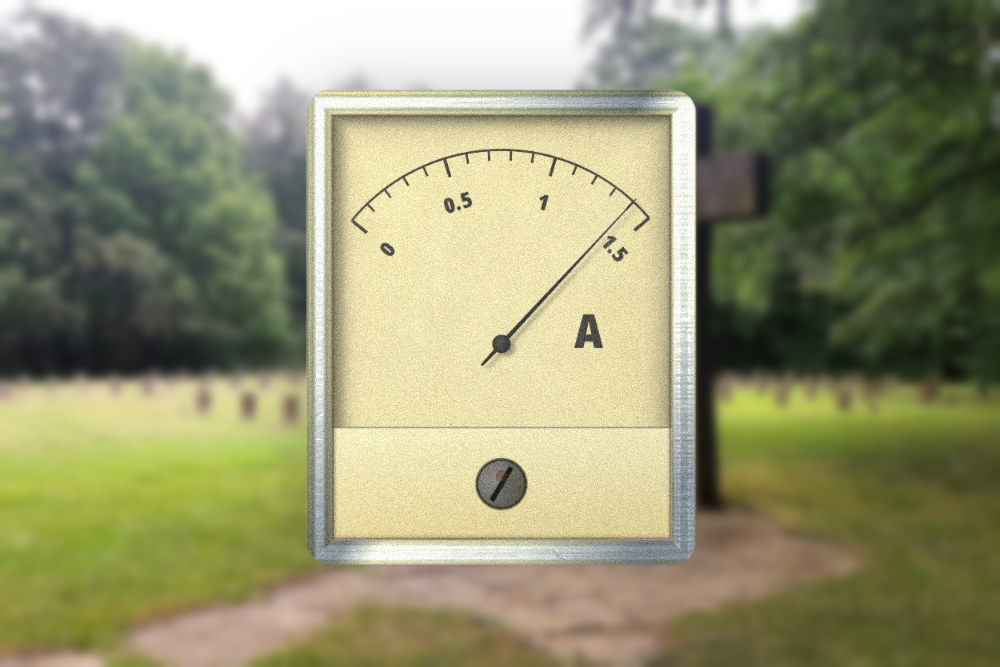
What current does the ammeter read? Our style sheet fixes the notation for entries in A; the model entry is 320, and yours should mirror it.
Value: 1.4
